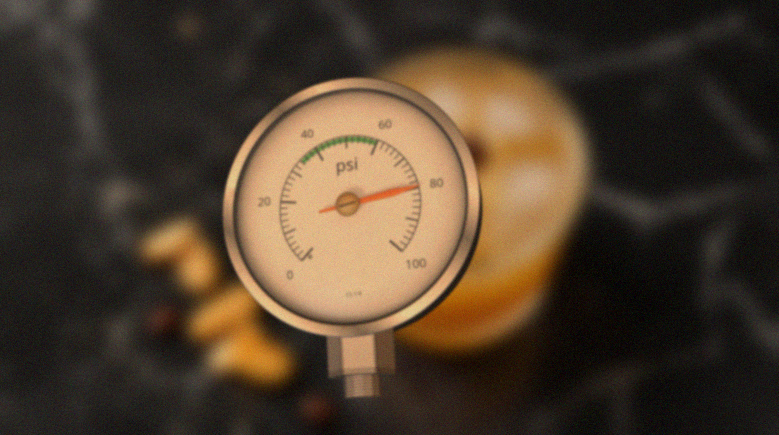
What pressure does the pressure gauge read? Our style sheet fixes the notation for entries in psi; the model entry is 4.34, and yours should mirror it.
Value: 80
